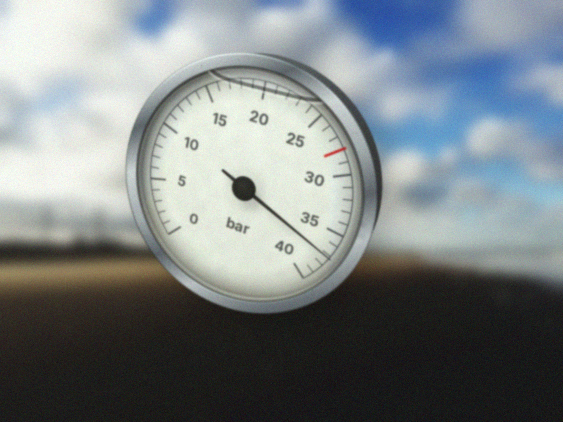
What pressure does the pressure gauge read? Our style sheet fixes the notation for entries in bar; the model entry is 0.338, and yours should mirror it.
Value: 37
